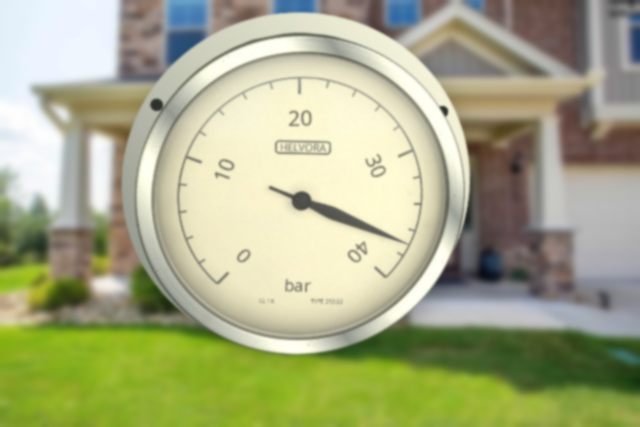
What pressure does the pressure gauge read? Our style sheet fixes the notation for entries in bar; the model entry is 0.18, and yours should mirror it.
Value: 37
